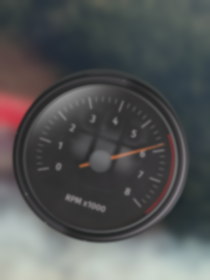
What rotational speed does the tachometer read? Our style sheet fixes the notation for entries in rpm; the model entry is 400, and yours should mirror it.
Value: 5800
